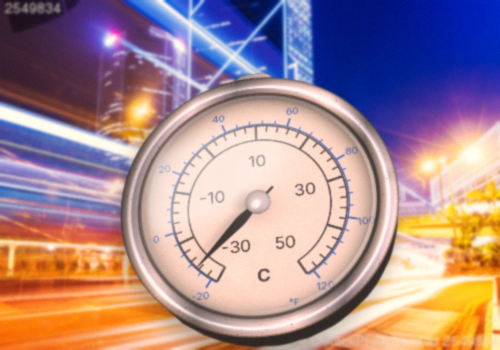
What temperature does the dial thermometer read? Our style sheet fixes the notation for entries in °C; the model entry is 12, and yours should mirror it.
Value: -26
